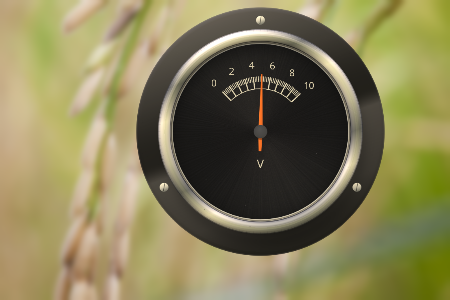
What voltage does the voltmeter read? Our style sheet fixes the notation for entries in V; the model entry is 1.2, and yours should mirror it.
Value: 5
